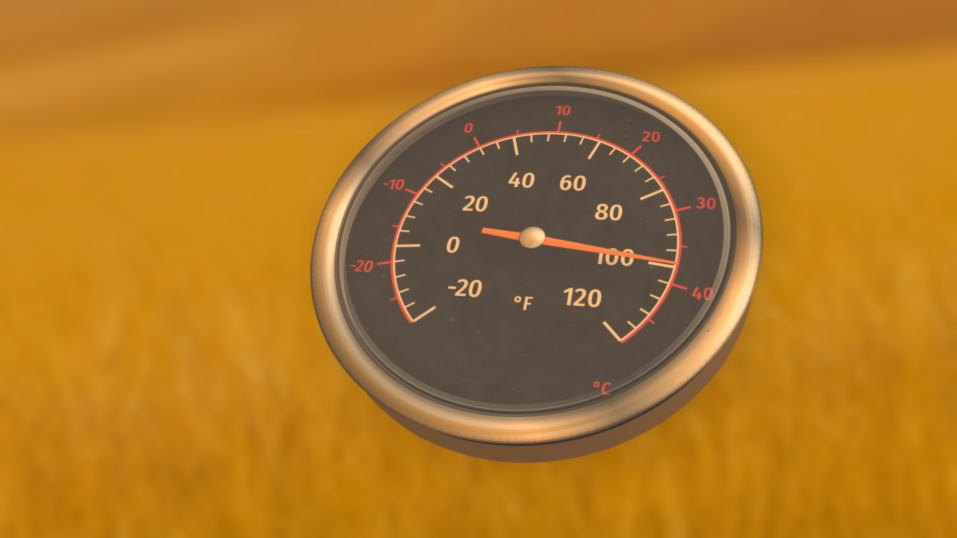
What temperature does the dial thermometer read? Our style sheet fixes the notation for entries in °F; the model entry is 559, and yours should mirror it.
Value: 100
